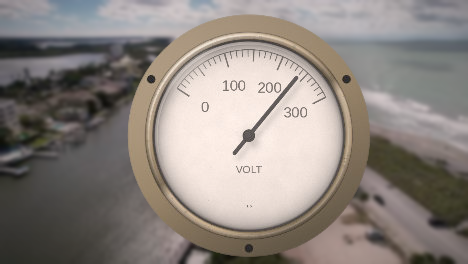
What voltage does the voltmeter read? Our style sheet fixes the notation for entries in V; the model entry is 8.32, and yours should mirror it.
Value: 240
